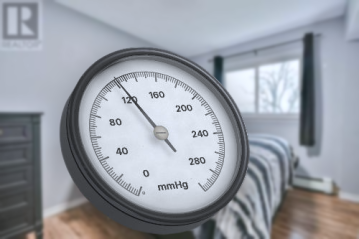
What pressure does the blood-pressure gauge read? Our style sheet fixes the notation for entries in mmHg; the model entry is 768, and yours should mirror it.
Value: 120
